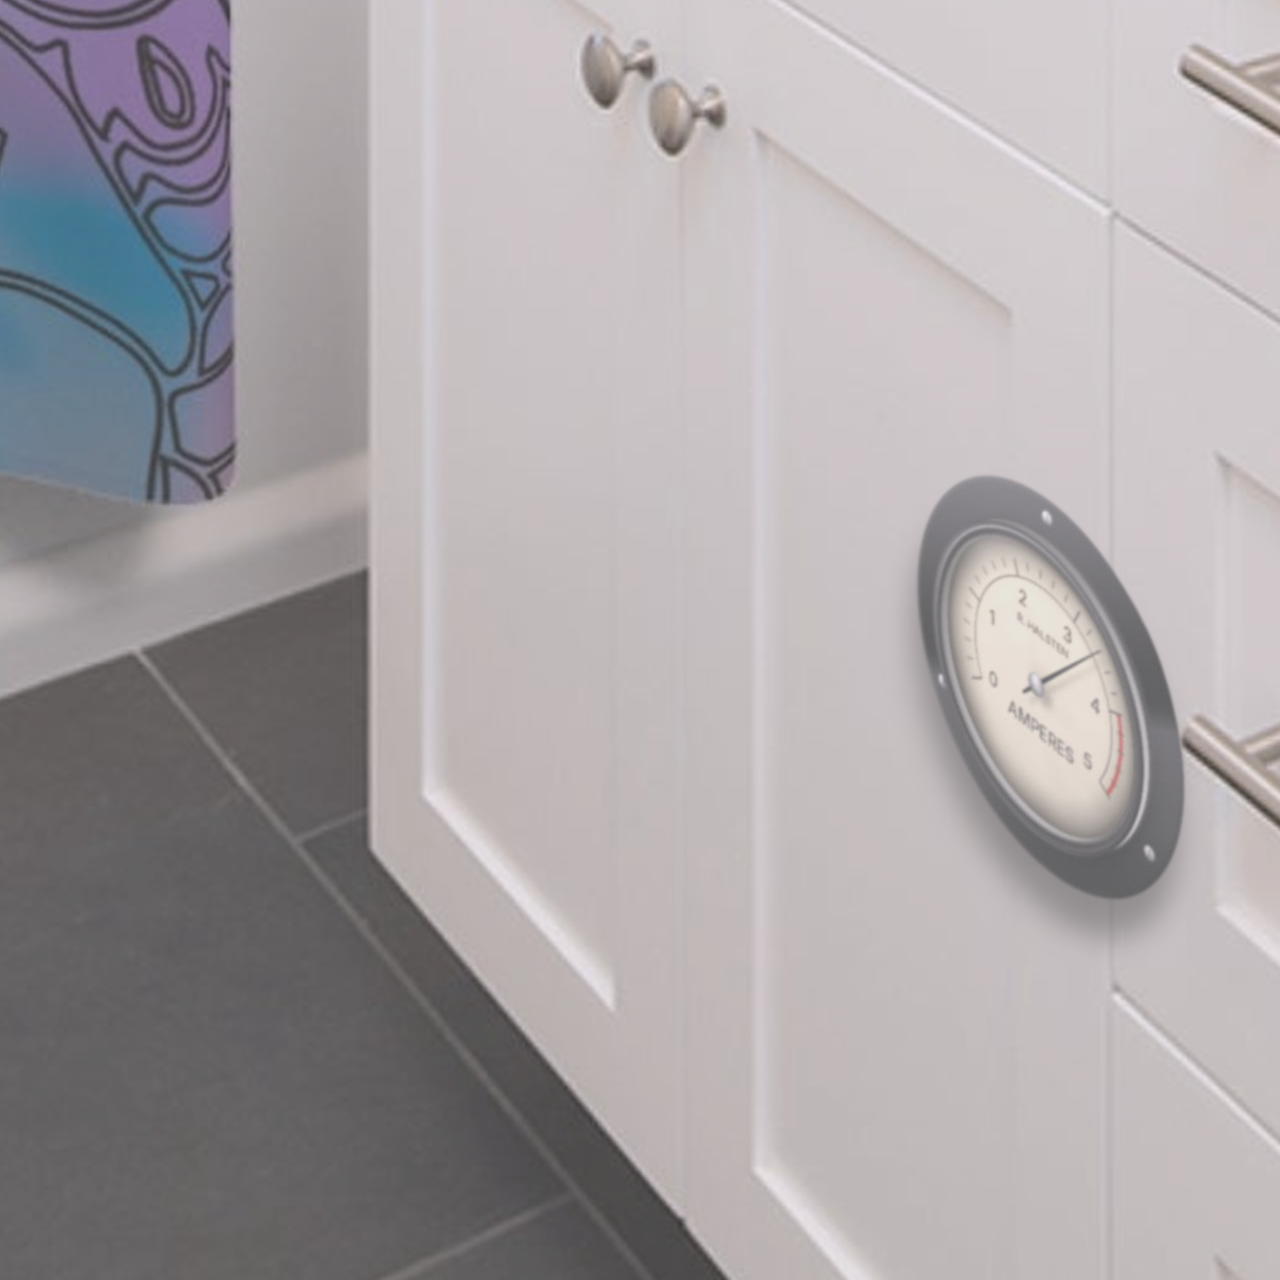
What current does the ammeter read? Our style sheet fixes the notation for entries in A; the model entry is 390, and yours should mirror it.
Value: 3.4
